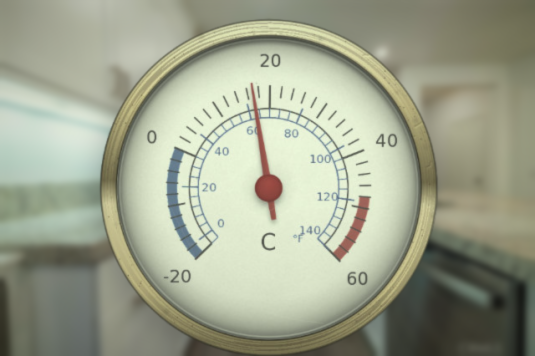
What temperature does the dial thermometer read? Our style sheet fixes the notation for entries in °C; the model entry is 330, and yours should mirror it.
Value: 17
